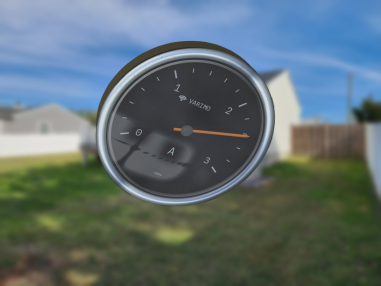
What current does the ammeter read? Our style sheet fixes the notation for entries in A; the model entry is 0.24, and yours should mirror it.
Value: 2.4
